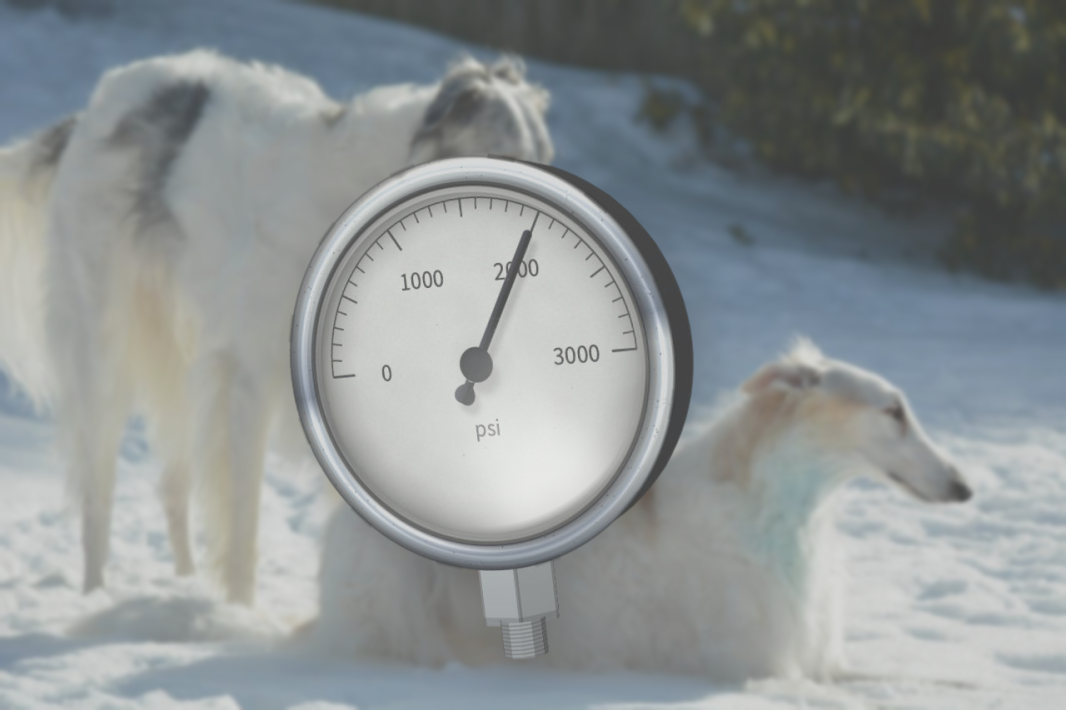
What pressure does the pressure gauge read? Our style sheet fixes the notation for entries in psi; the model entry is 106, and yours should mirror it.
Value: 2000
